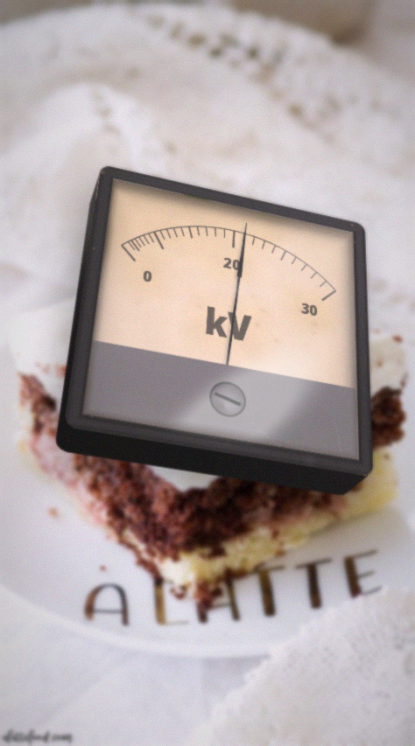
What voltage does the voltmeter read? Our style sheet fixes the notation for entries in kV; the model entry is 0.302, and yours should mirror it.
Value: 21
